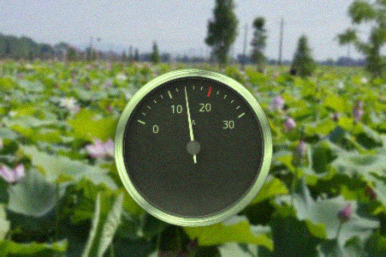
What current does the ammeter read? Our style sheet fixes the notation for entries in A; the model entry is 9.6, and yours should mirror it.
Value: 14
